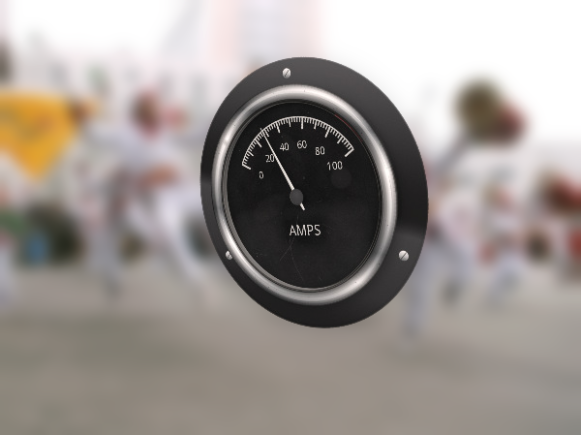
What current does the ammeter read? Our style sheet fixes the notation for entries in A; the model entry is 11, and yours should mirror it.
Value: 30
